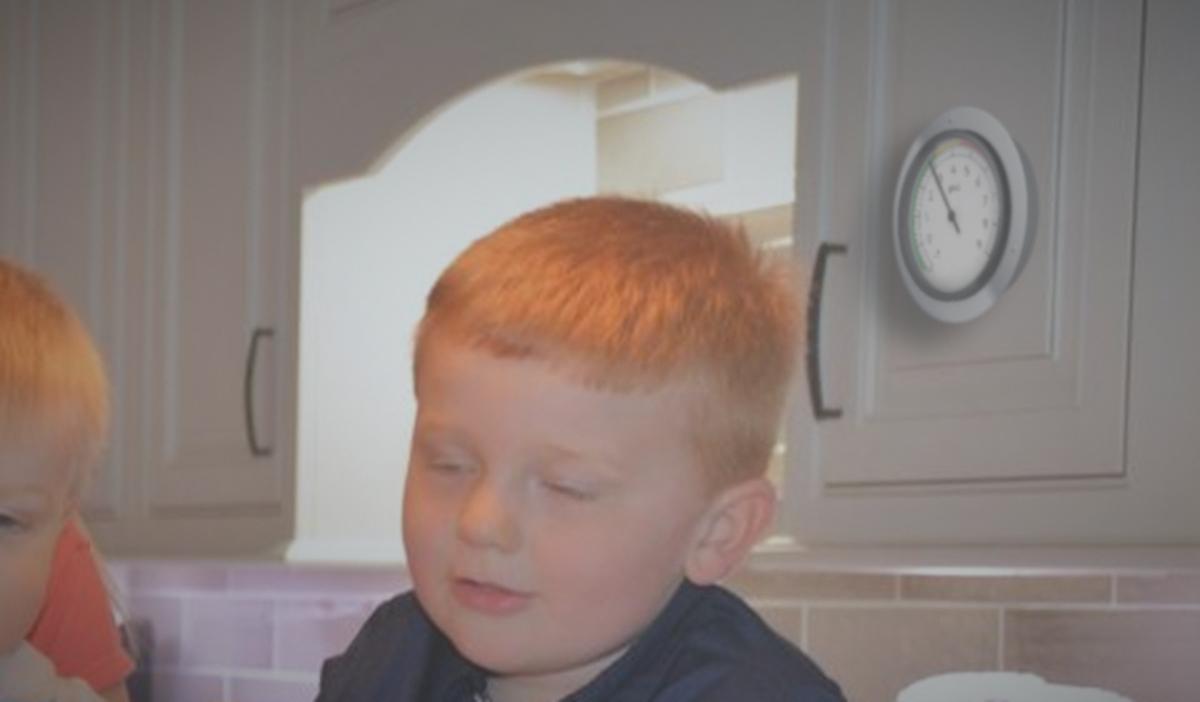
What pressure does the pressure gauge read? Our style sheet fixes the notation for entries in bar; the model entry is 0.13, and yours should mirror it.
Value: 3
